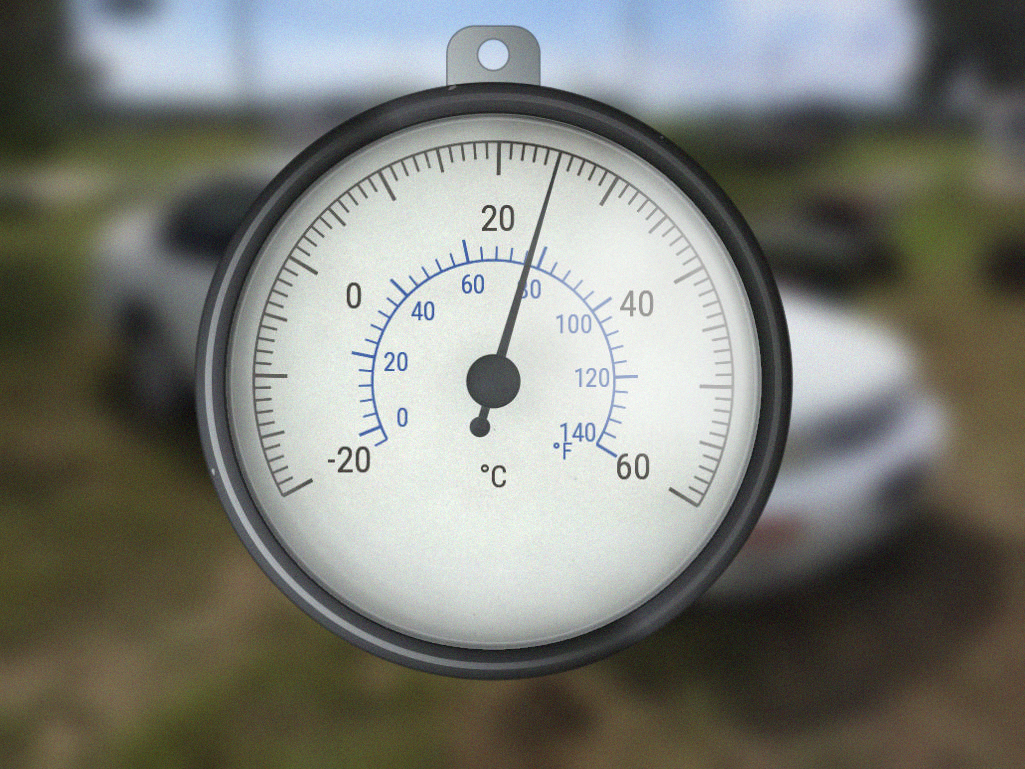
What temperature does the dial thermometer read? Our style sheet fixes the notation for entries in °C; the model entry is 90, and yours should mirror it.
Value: 25
